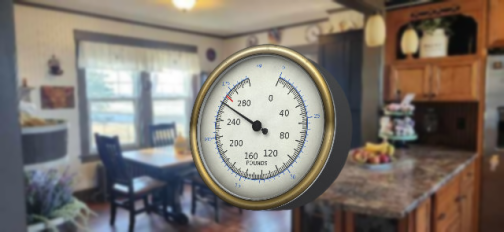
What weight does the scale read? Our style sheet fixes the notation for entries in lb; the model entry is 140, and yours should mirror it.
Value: 260
